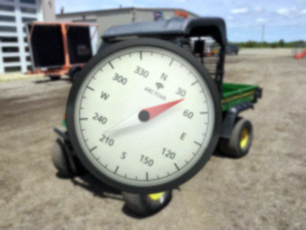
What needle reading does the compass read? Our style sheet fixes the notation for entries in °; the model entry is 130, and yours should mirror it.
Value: 40
